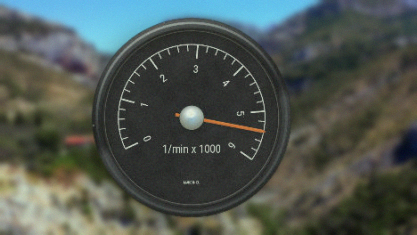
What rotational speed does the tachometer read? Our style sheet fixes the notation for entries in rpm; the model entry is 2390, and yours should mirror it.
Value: 5400
